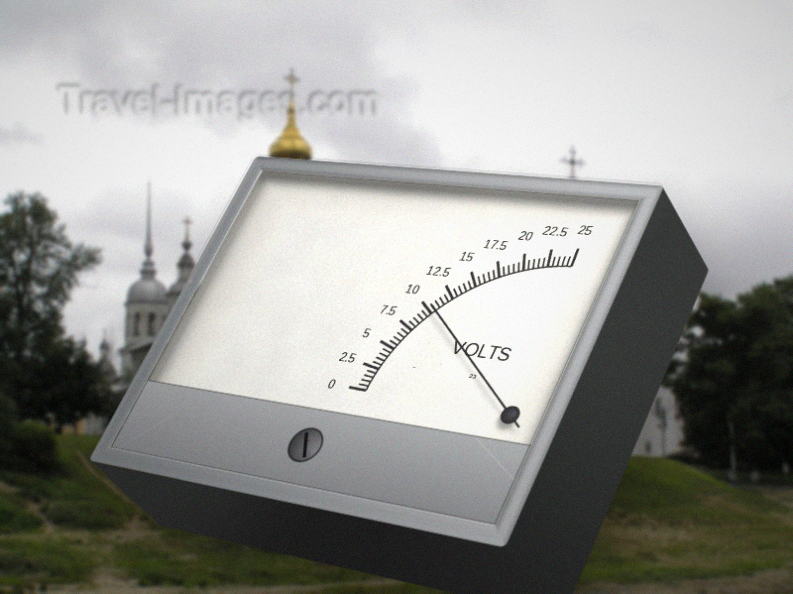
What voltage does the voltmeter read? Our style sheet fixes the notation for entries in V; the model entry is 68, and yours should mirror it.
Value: 10.5
